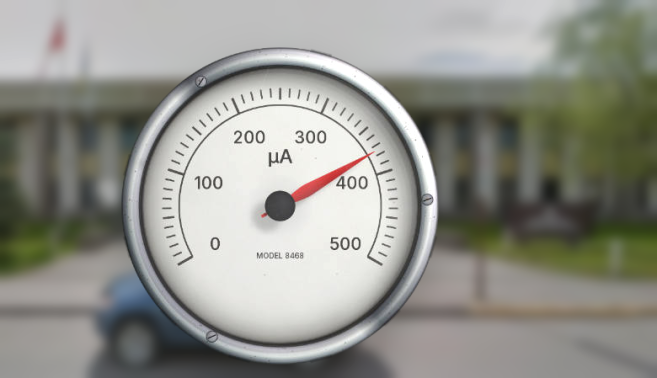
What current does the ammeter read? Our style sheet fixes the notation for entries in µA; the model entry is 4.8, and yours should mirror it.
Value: 375
